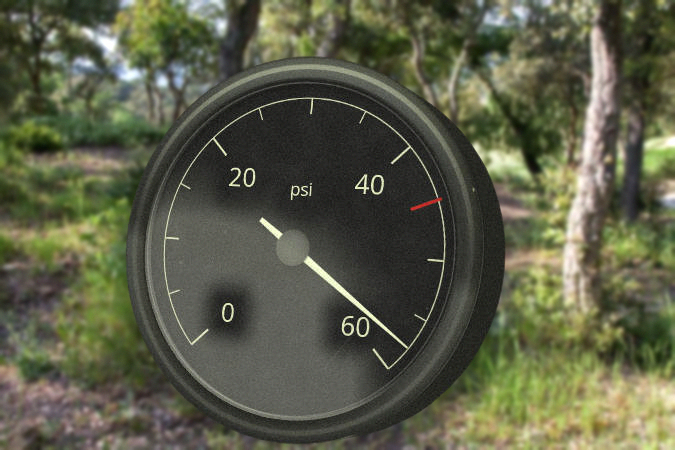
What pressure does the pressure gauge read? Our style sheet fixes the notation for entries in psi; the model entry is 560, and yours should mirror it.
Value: 57.5
